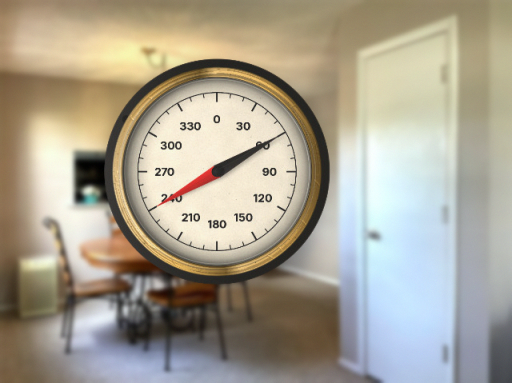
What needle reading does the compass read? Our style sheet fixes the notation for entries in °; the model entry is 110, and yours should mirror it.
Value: 240
